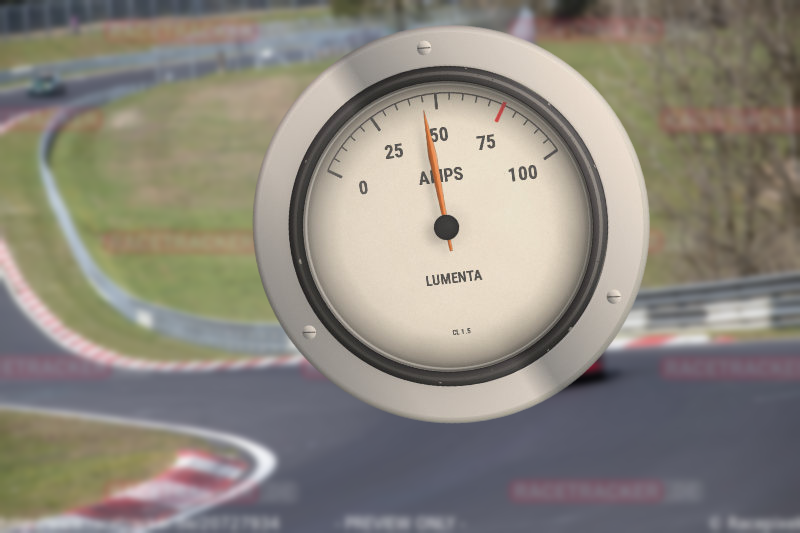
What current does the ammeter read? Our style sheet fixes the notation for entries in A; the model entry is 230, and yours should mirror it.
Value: 45
